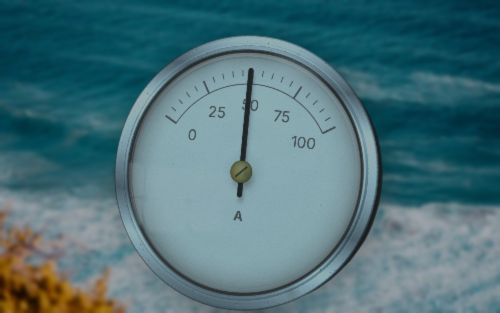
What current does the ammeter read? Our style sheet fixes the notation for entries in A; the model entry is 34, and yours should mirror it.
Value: 50
